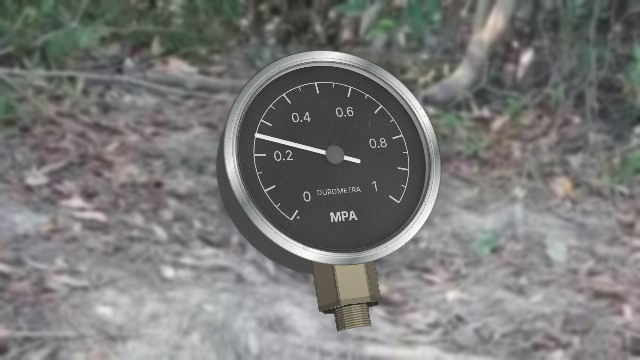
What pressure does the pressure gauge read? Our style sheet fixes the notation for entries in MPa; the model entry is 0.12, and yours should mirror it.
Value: 0.25
